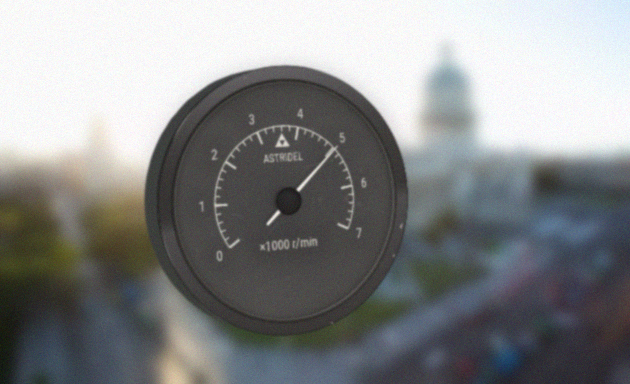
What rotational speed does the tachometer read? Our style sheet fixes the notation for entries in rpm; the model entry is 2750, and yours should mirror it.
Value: 5000
